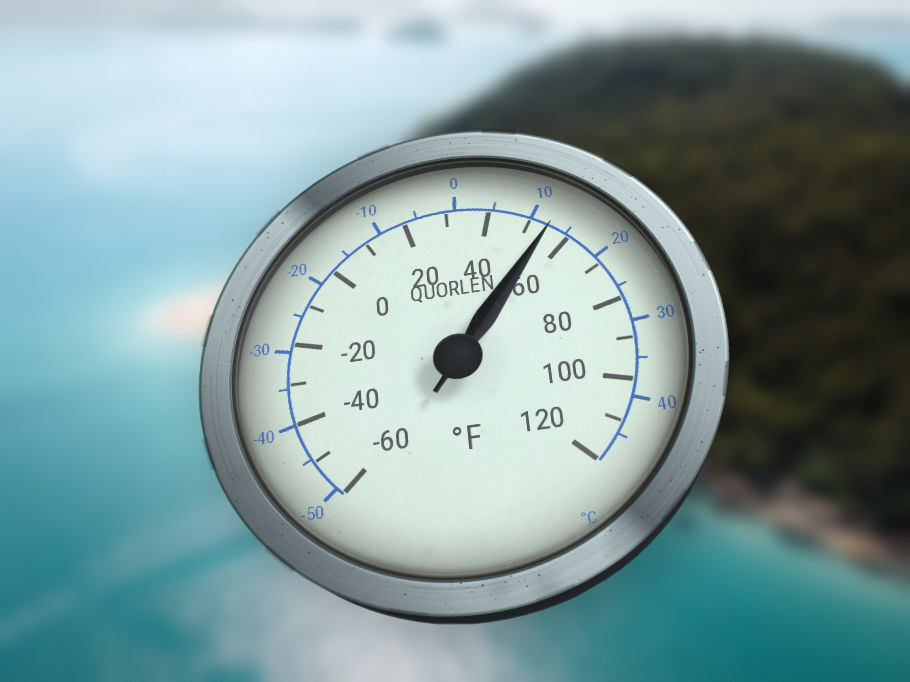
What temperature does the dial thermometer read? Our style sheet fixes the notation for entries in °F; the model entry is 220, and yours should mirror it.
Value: 55
